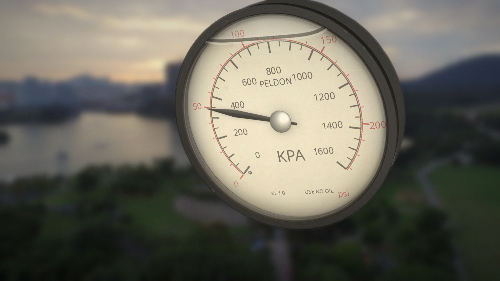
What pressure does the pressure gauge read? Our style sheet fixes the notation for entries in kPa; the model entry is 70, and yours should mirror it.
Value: 350
